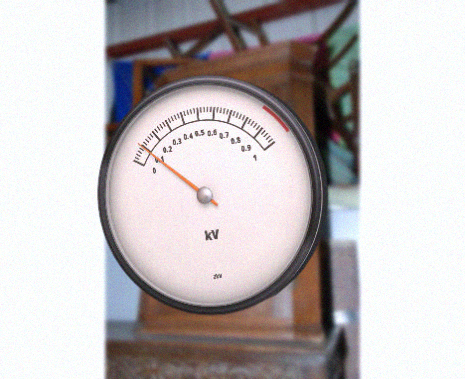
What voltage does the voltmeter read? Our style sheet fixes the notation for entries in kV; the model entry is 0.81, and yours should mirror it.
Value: 0.1
